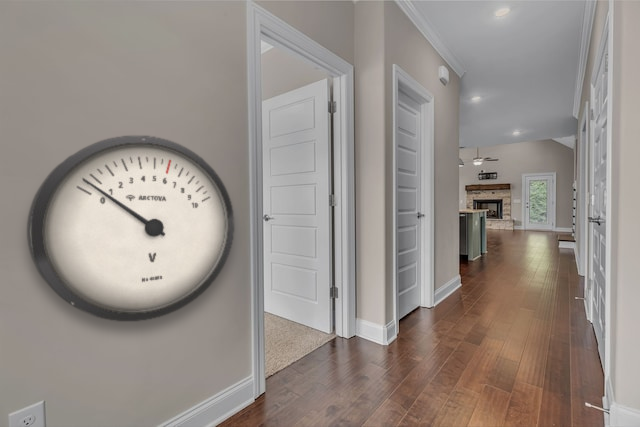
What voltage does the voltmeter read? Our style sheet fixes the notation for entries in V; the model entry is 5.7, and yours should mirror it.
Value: 0.5
